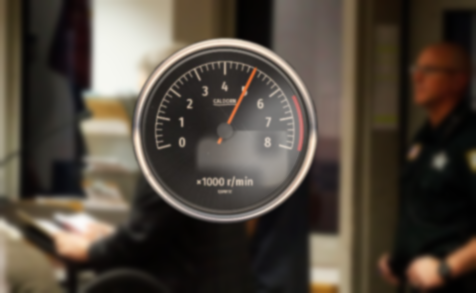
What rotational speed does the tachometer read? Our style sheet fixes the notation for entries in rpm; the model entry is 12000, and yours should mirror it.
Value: 5000
